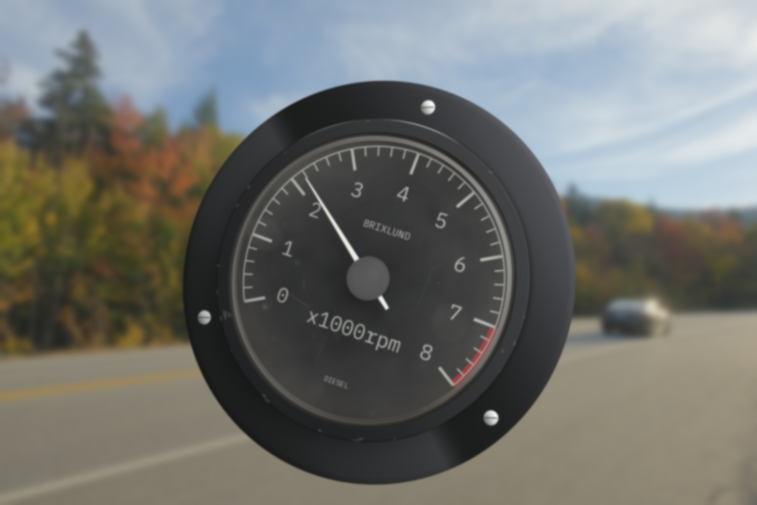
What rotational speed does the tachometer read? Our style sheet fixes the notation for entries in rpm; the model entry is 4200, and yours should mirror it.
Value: 2200
